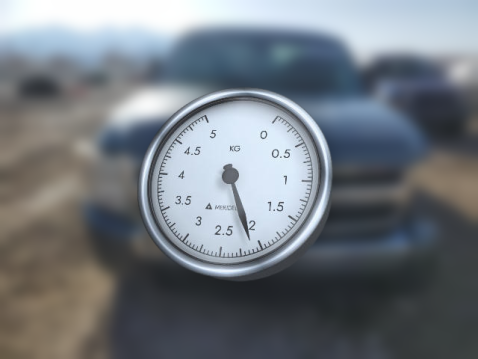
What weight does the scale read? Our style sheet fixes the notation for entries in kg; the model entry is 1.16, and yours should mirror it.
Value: 2.1
